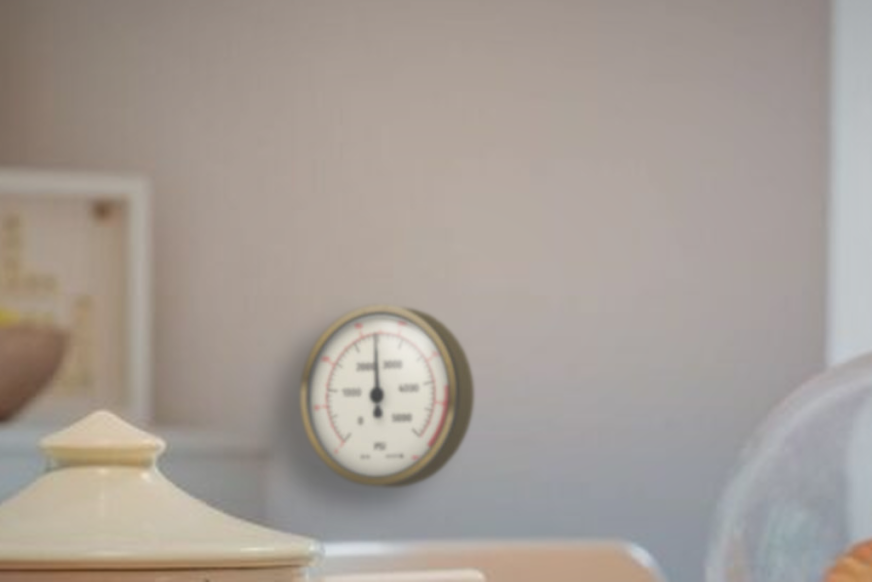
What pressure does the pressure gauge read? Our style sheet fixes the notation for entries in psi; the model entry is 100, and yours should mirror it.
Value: 2500
